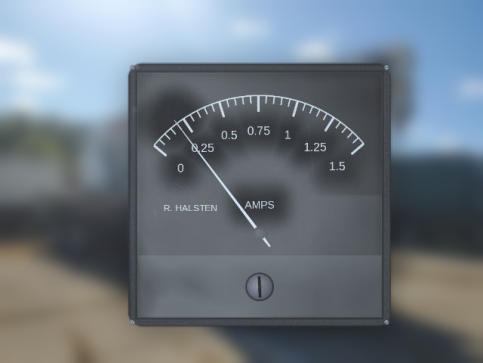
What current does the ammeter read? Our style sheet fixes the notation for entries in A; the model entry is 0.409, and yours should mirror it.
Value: 0.2
